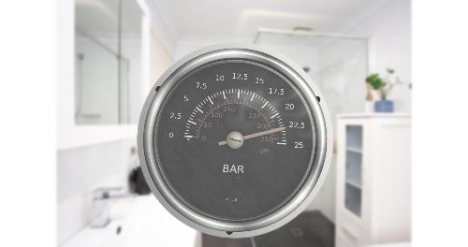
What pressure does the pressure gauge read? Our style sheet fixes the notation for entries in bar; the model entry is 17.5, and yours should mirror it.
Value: 22.5
